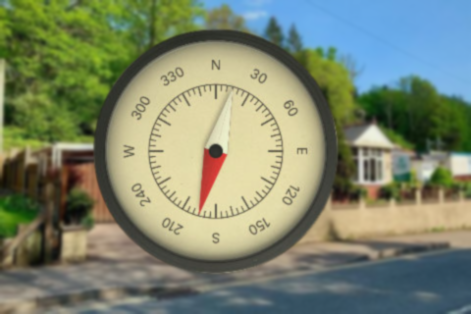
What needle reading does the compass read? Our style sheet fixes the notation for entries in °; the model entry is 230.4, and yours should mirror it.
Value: 195
